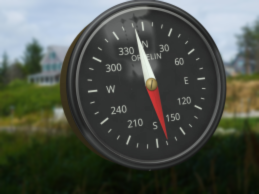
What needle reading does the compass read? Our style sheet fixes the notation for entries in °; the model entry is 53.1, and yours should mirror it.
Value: 170
